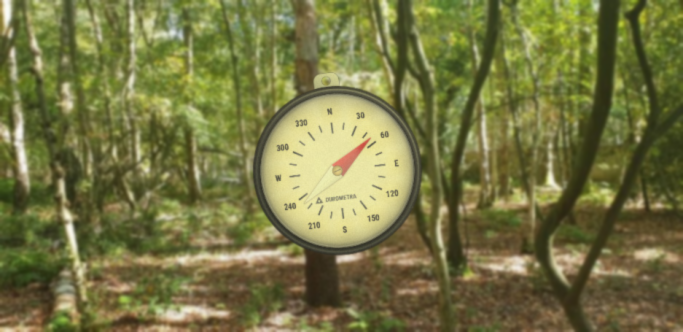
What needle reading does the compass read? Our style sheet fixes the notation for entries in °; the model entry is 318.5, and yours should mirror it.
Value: 52.5
